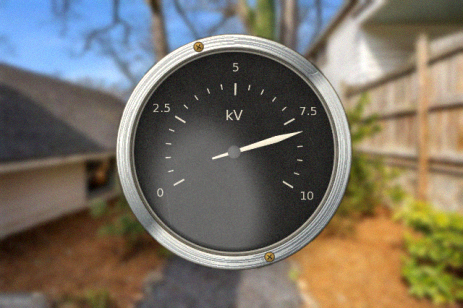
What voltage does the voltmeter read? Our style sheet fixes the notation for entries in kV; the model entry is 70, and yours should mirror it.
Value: 8
